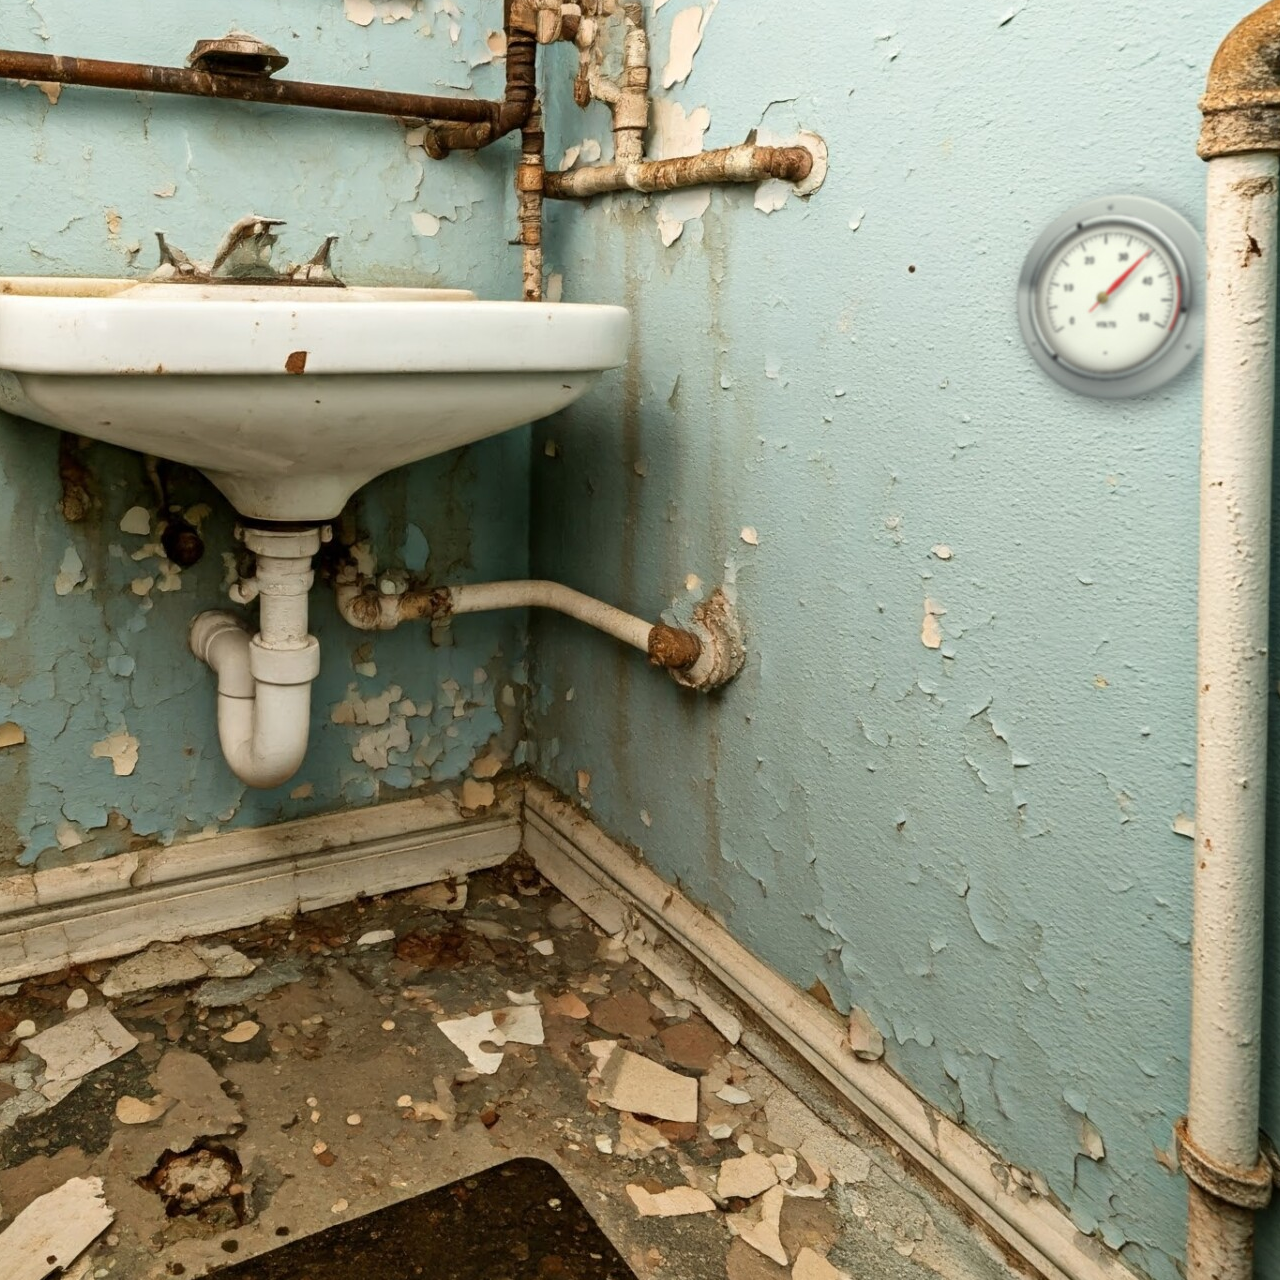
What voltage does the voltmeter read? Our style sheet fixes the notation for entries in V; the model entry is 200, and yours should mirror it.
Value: 35
